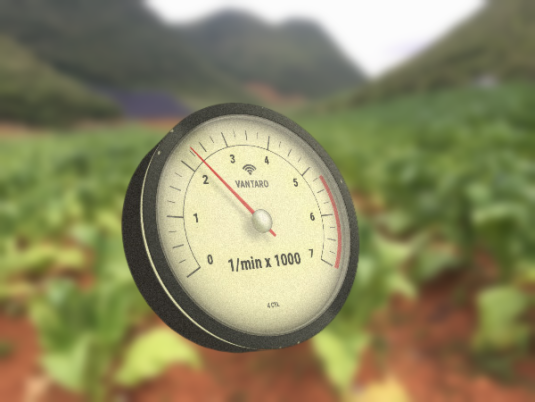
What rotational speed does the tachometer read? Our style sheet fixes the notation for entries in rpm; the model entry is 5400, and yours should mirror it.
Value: 2250
